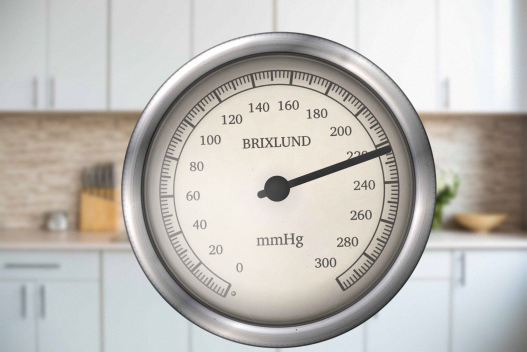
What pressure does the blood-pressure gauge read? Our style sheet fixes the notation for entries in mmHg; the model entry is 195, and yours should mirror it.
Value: 224
